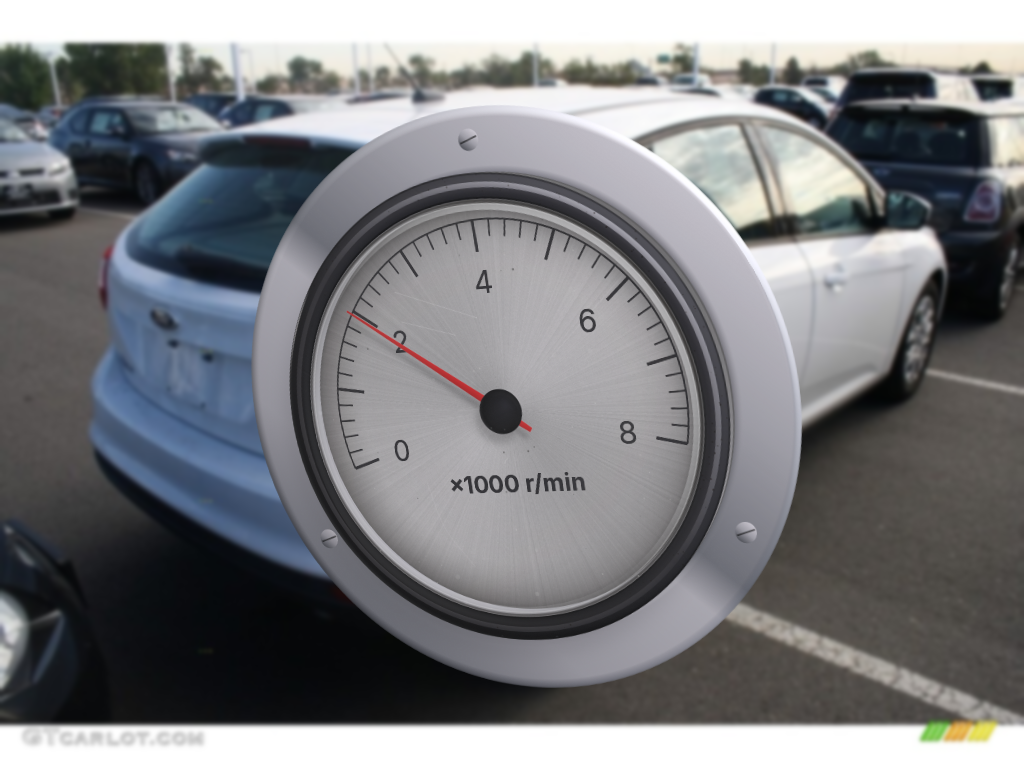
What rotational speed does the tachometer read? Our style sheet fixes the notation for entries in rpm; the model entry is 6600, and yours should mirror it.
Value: 2000
